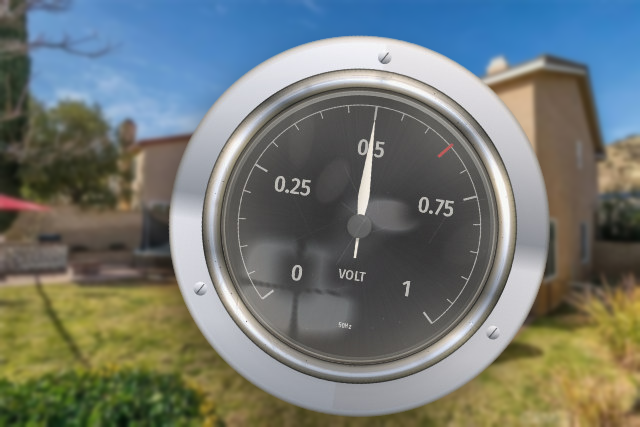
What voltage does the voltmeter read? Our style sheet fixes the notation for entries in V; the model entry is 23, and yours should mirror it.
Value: 0.5
